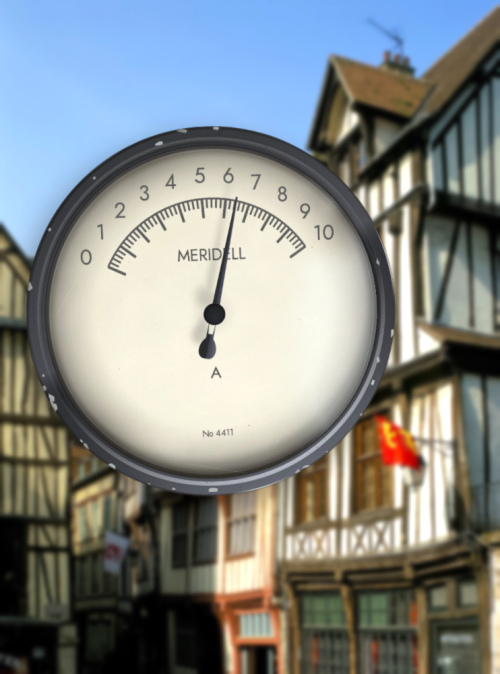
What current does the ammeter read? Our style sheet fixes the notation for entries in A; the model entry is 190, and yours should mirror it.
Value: 6.4
